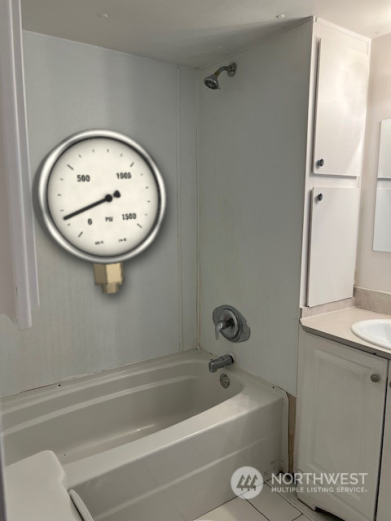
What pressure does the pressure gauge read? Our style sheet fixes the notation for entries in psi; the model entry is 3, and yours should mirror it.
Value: 150
